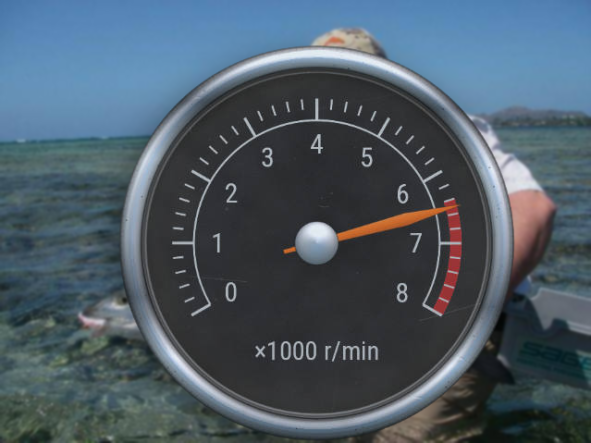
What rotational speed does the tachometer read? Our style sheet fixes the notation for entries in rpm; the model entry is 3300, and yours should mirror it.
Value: 6500
